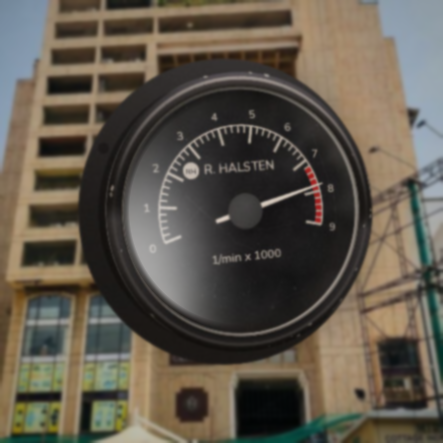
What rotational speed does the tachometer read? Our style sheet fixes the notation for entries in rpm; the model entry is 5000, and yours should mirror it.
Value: 7800
